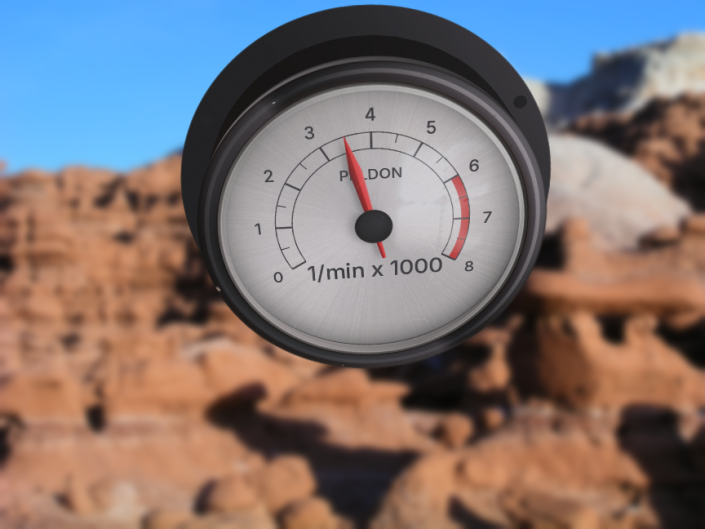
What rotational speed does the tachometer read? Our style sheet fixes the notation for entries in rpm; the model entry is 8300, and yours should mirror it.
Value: 3500
